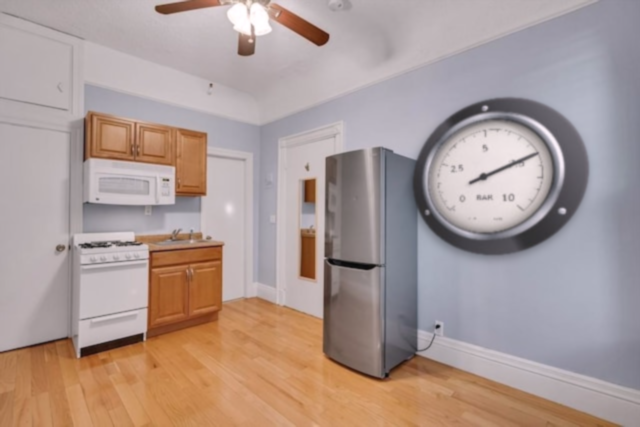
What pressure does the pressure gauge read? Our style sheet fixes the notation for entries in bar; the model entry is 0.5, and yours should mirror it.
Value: 7.5
